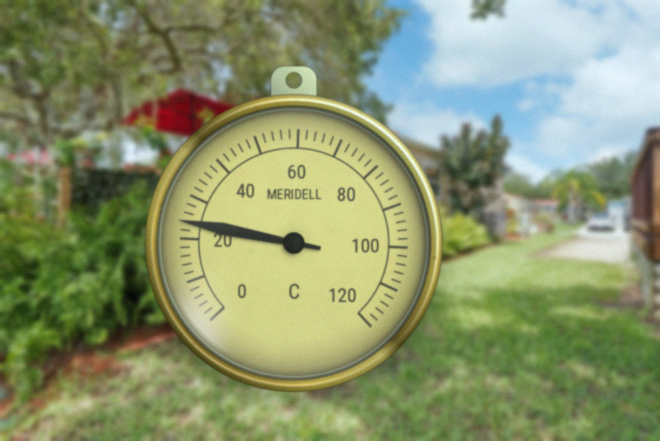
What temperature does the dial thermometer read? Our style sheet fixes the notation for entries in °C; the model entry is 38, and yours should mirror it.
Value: 24
